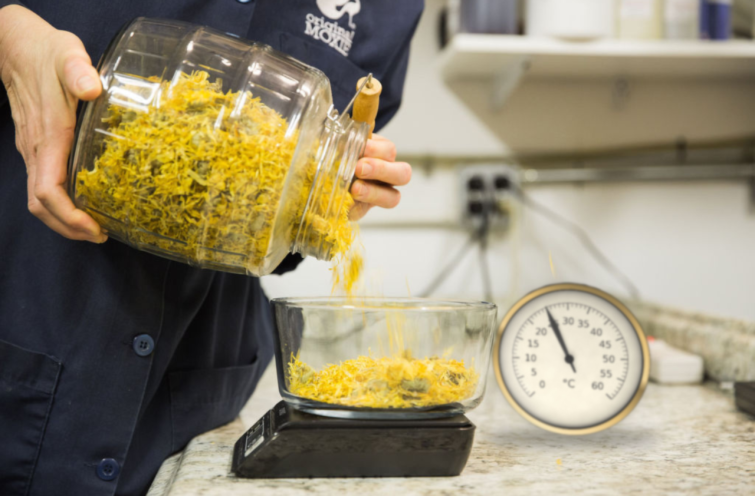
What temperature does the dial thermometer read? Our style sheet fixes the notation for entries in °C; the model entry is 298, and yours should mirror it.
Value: 25
